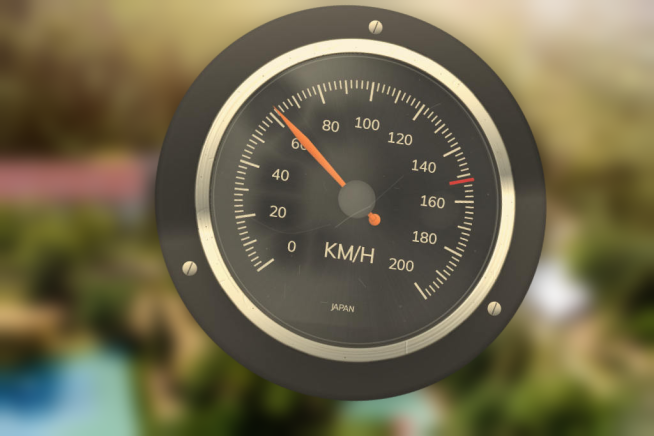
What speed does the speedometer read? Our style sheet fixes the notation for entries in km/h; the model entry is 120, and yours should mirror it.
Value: 62
